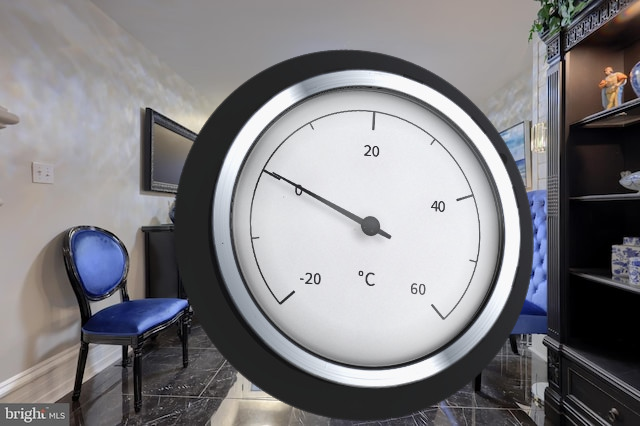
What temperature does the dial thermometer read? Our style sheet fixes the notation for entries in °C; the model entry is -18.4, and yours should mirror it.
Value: 0
